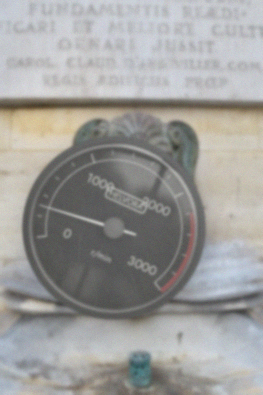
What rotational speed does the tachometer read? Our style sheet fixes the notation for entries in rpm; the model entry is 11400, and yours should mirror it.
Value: 300
